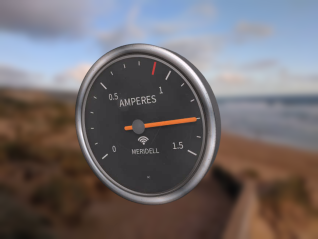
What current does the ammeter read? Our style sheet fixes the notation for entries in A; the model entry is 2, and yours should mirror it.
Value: 1.3
